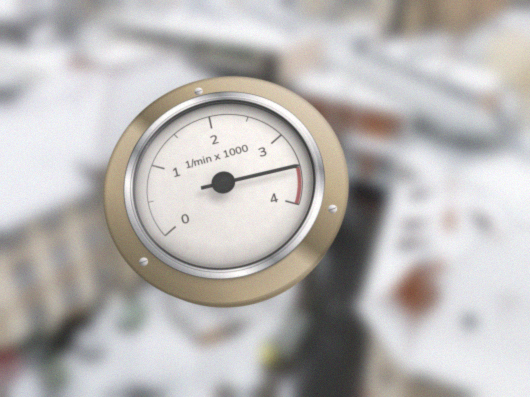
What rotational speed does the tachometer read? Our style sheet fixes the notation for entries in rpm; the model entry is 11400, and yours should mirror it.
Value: 3500
